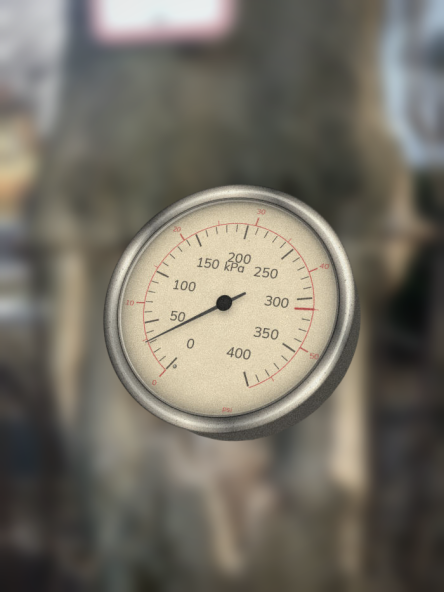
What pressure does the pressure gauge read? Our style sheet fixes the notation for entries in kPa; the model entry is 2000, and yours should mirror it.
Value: 30
